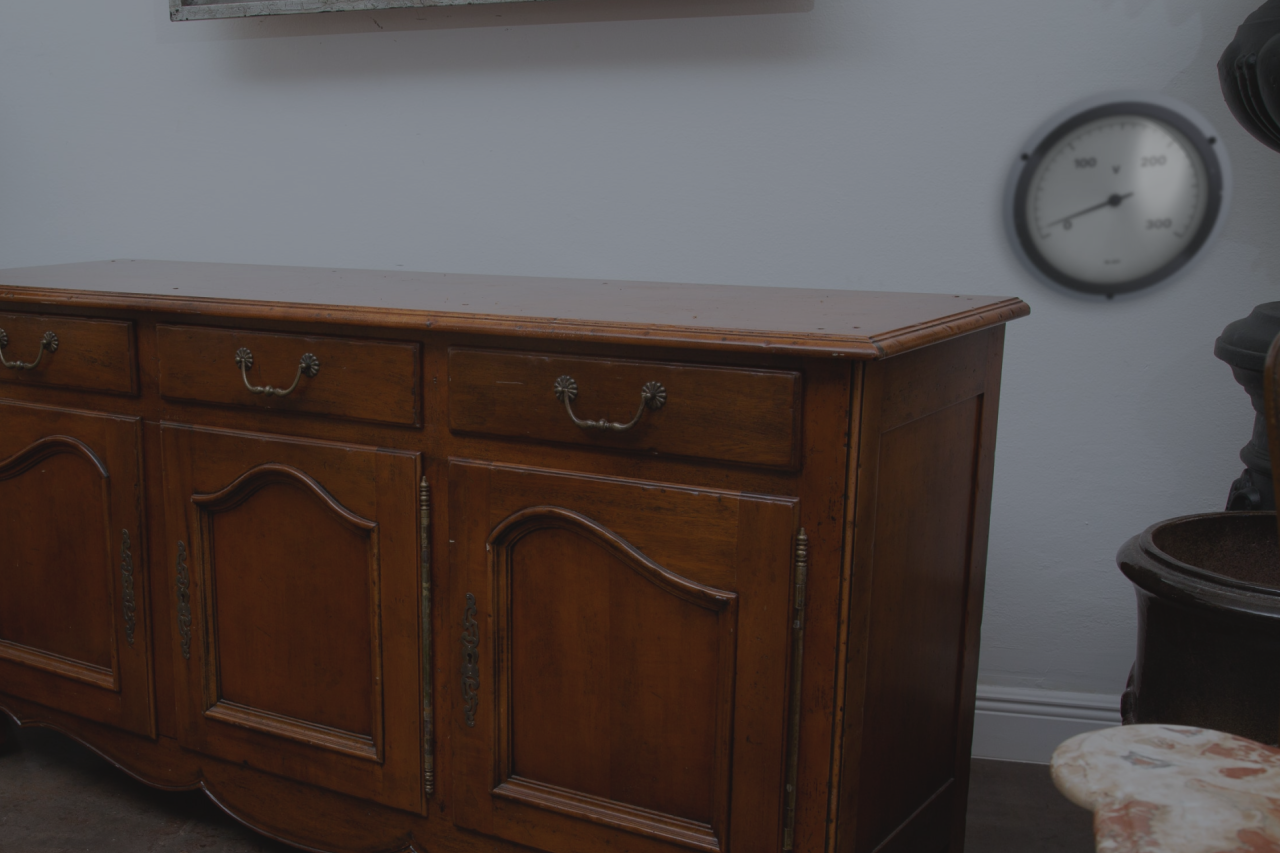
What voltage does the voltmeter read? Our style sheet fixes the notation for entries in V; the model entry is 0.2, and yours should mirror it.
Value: 10
